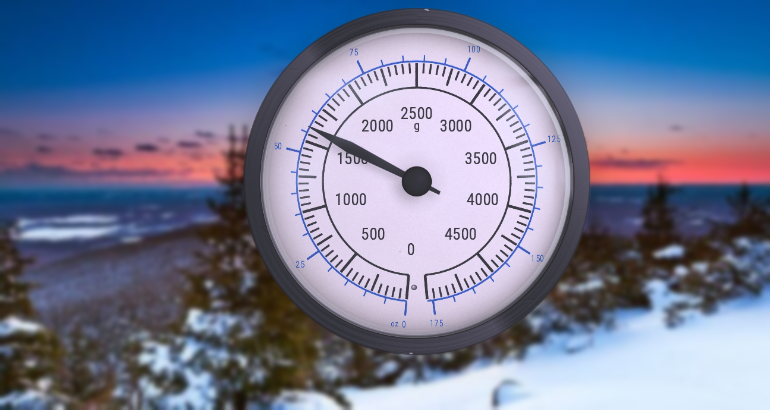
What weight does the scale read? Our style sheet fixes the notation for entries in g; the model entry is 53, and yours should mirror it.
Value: 1600
